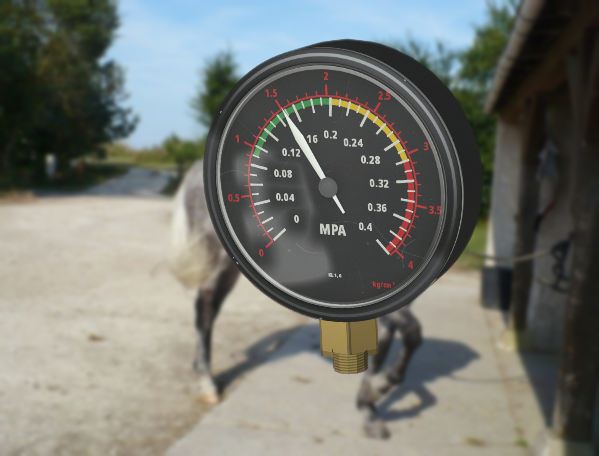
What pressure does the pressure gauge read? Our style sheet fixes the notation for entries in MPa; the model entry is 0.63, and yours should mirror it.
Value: 0.15
